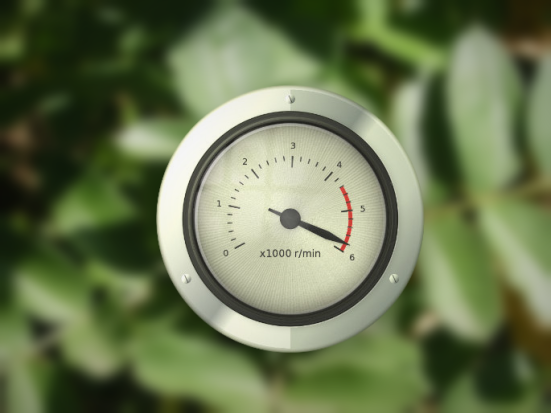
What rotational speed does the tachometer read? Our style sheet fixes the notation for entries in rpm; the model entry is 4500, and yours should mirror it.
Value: 5800
